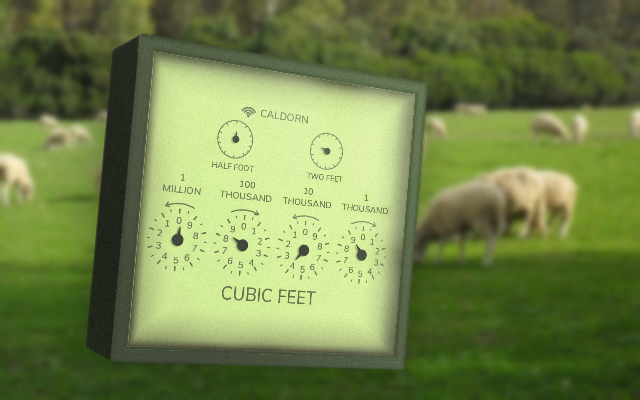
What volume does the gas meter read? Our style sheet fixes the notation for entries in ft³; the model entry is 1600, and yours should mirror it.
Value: 983900
